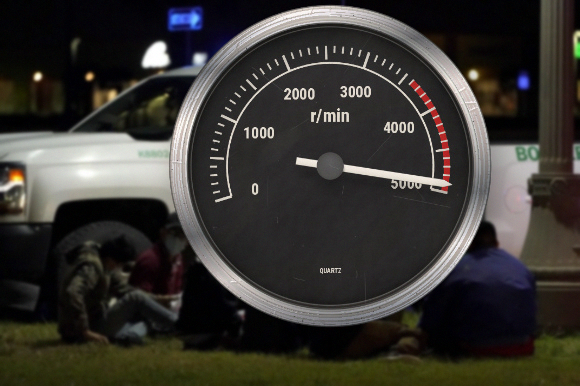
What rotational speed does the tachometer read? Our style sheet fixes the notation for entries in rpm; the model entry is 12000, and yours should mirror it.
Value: 4900
